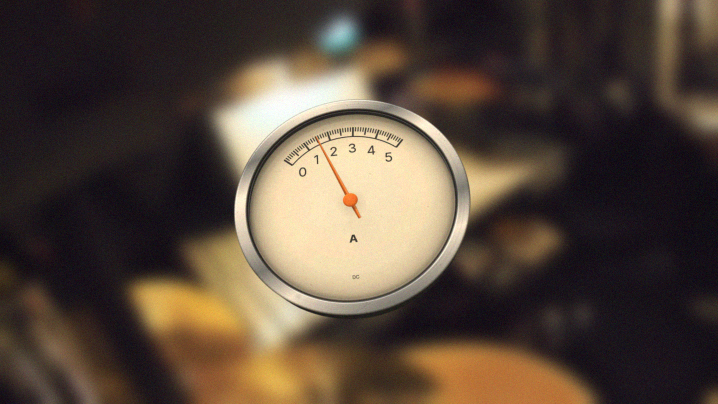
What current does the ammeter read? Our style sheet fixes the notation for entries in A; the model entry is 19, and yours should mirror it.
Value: 1.5
